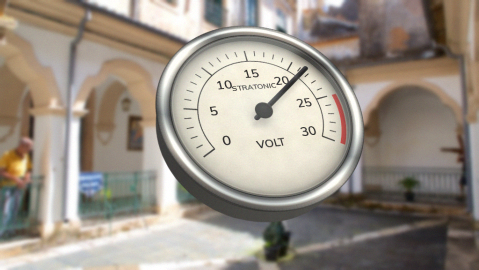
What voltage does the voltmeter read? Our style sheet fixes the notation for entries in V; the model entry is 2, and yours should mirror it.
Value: 21.5
